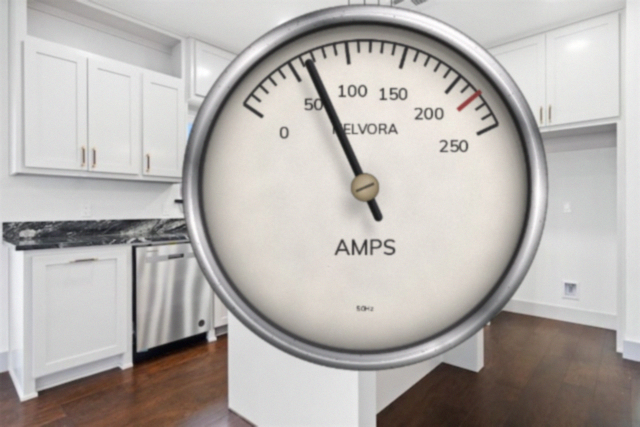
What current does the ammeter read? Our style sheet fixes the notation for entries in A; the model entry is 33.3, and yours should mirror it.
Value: 65
